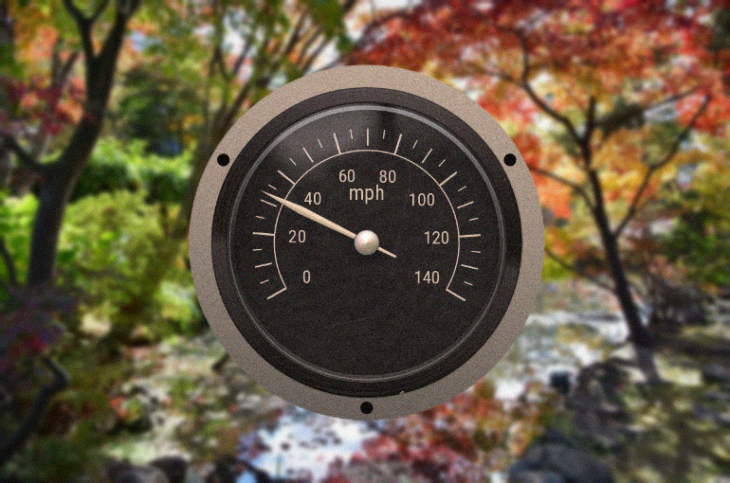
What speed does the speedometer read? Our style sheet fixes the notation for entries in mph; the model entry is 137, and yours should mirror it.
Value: 32.5
